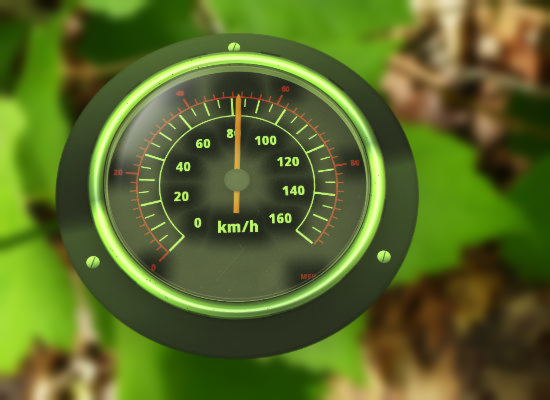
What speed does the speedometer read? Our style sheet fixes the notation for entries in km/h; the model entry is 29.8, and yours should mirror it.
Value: 82.5
